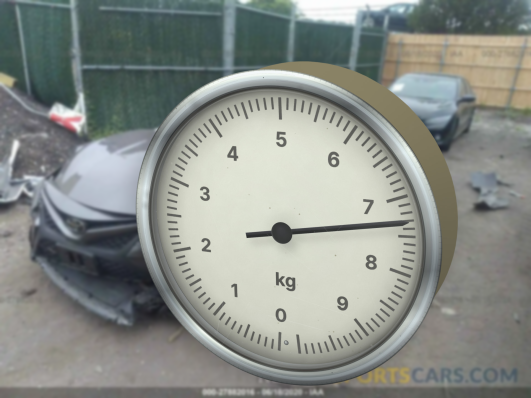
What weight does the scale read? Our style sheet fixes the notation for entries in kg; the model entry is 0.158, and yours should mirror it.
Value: 7.3
